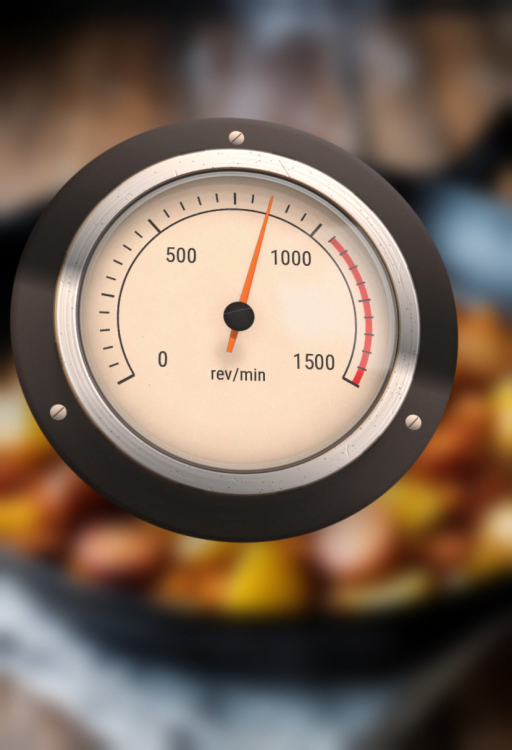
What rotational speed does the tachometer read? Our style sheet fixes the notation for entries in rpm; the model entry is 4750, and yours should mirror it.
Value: 850
